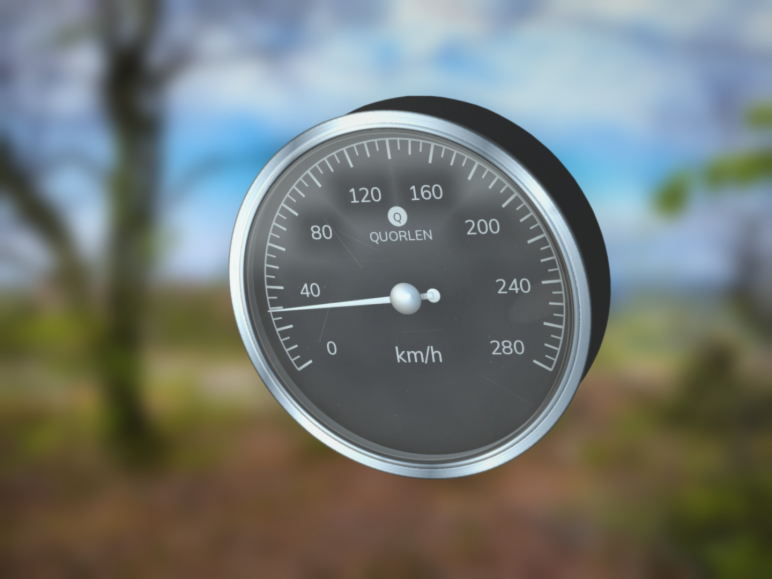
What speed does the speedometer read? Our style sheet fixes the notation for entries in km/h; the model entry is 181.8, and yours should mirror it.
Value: 30
